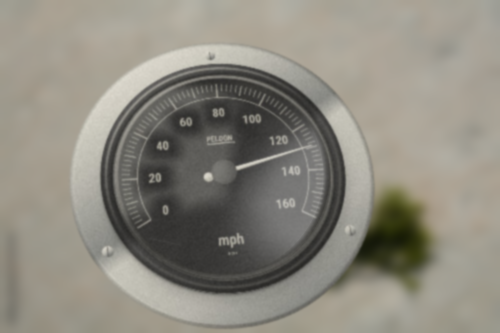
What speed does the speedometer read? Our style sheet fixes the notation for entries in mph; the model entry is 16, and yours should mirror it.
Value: 130
